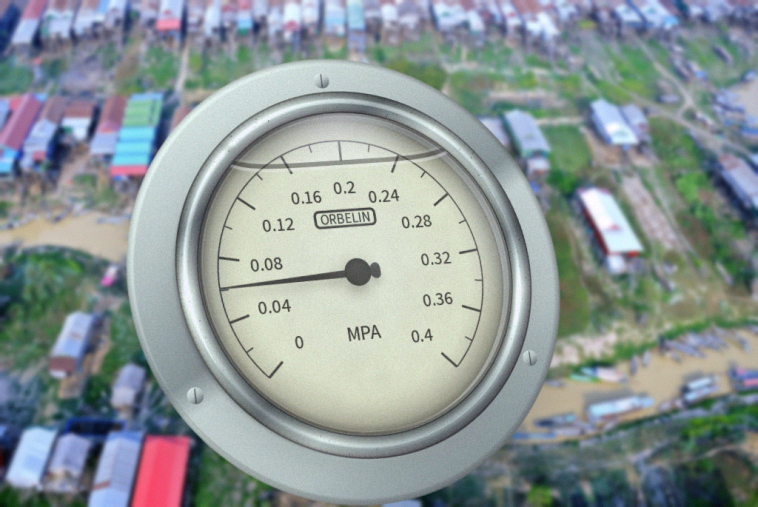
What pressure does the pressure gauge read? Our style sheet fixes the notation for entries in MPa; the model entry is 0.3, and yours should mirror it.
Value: 0.06
